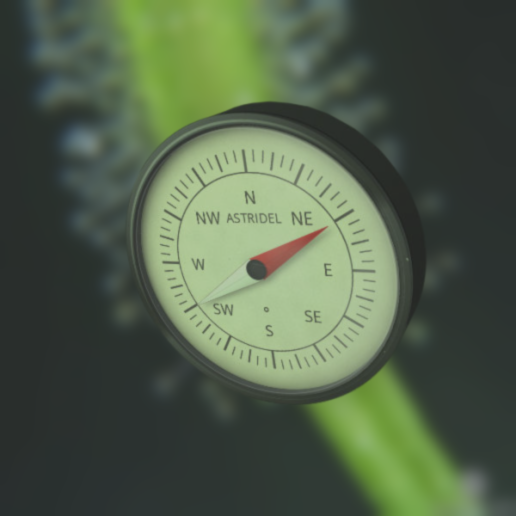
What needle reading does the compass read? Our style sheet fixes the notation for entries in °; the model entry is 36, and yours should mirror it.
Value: 60
